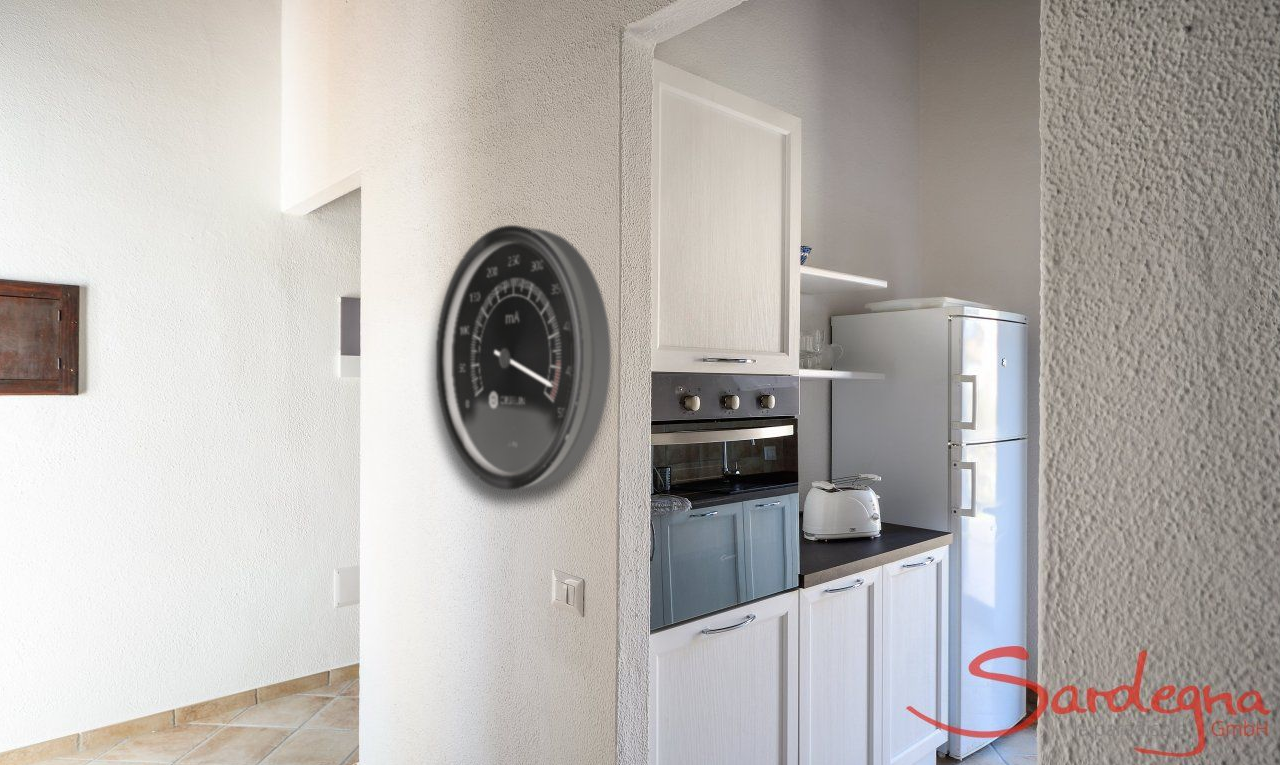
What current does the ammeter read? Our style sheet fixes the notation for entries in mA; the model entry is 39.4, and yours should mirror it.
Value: 475
